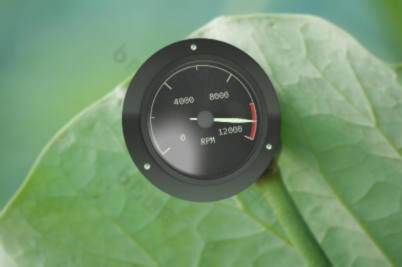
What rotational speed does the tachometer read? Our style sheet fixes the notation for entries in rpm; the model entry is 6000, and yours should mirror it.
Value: 11000
